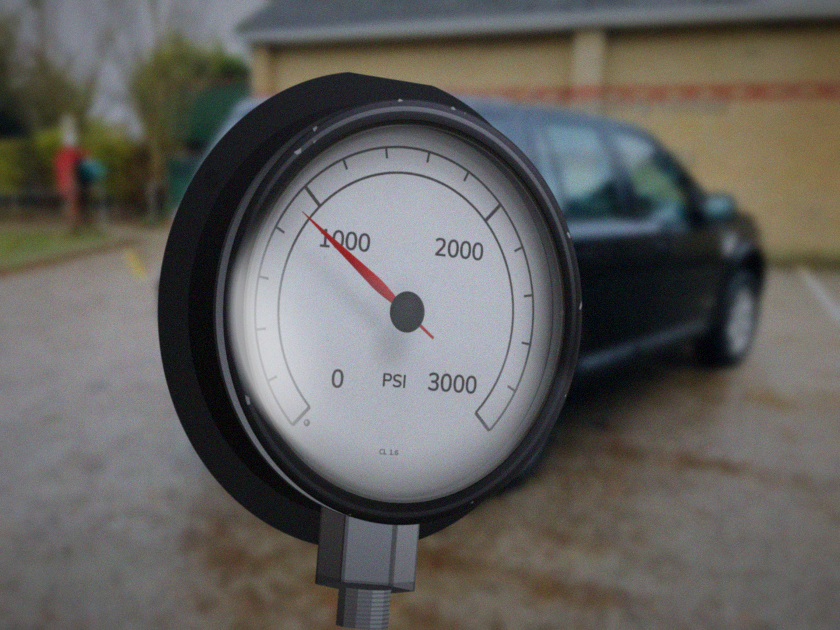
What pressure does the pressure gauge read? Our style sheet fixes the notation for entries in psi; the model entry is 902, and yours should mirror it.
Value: 900
